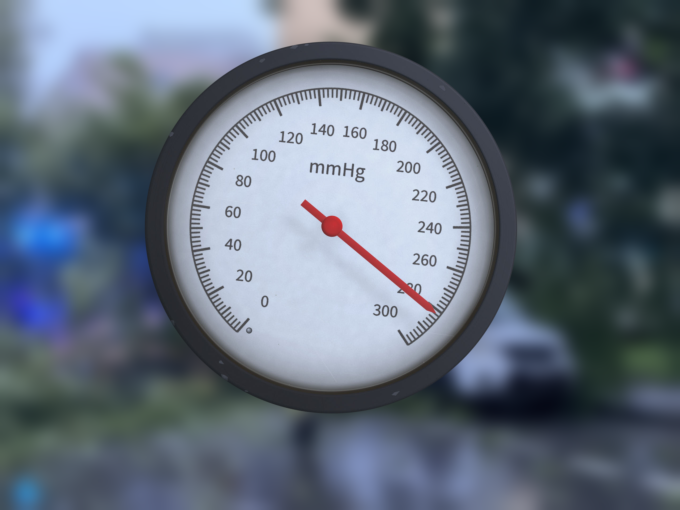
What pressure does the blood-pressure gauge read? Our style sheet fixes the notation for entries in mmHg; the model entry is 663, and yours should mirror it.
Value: 282
